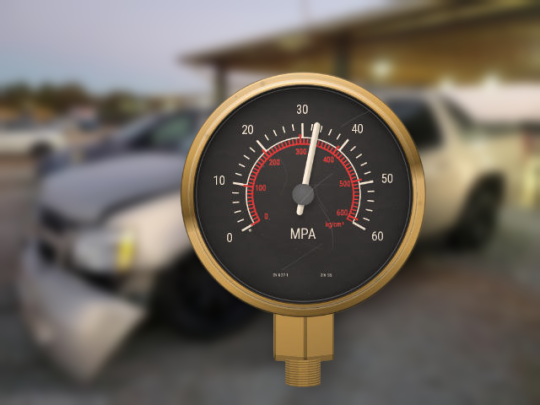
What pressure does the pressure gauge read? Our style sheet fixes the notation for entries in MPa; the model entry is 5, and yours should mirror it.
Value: 33
